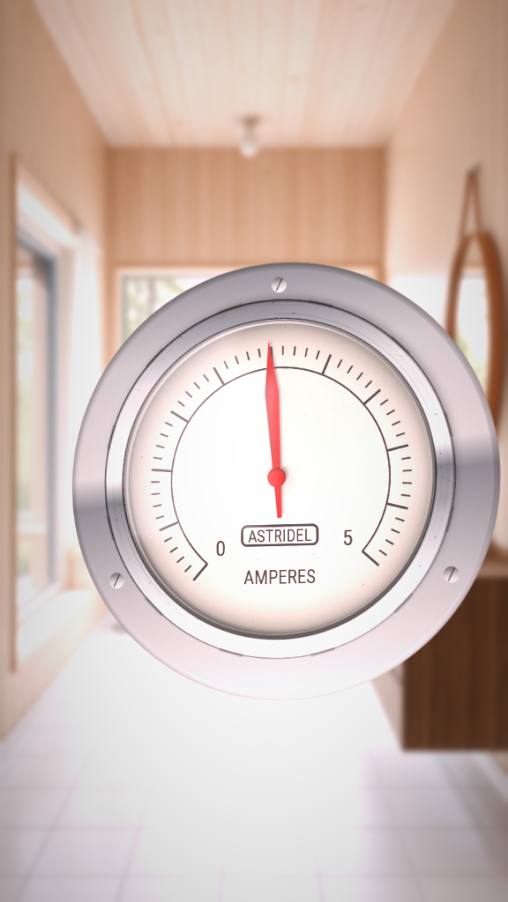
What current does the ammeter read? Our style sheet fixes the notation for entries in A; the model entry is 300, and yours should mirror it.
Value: 2.5
